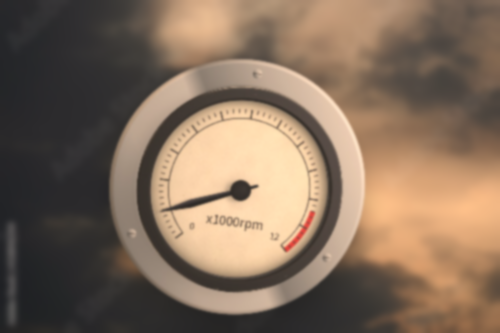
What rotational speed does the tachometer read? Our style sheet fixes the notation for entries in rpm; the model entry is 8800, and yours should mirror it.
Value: 1000
